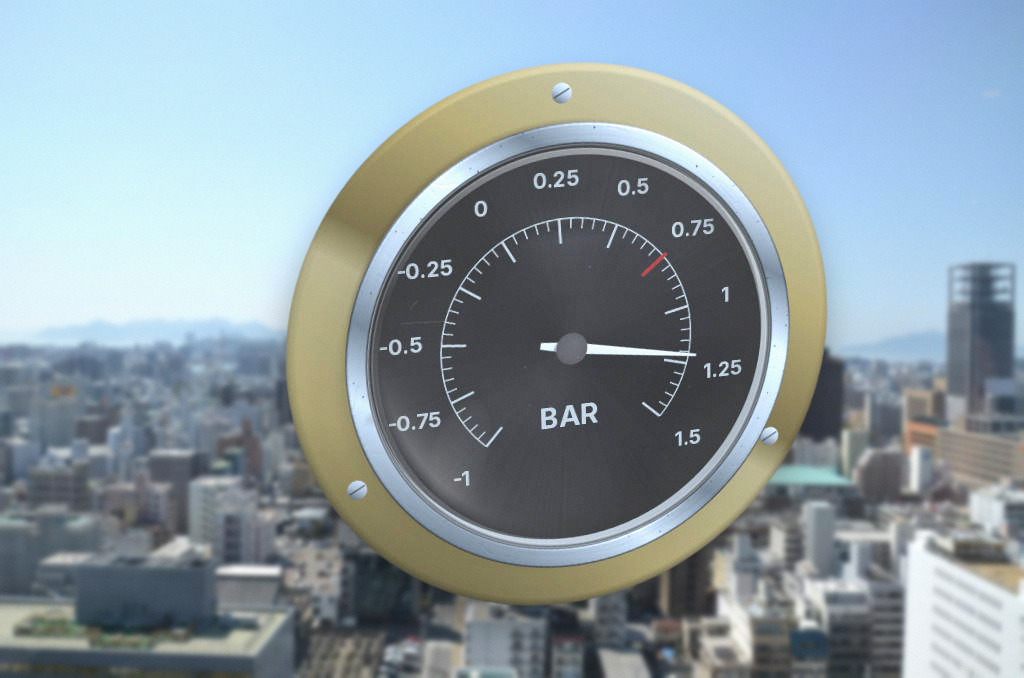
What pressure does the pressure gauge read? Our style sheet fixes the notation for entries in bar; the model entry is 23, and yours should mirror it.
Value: 1.2
